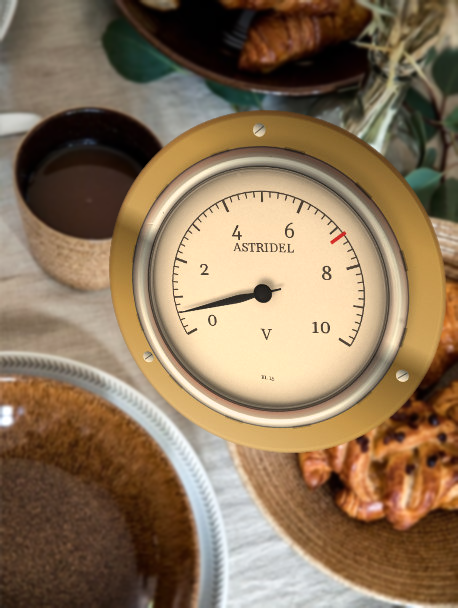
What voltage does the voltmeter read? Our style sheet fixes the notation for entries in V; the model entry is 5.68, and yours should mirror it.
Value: 0.6
